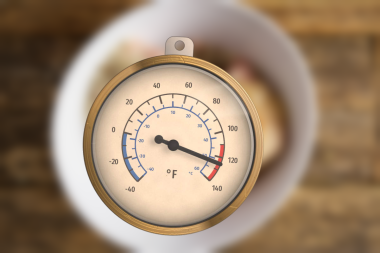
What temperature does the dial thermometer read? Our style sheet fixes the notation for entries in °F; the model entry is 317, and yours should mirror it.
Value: 125
